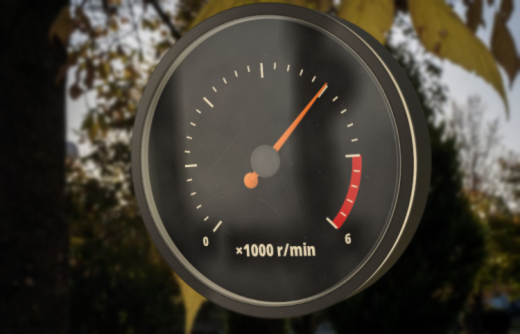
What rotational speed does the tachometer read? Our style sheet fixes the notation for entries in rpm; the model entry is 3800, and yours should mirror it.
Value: 4000
